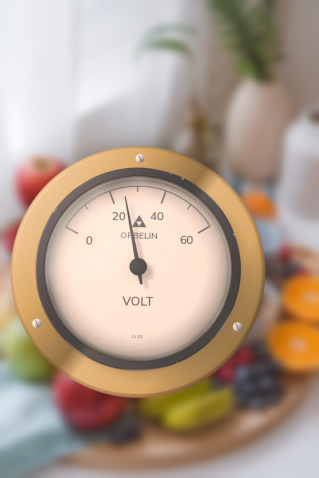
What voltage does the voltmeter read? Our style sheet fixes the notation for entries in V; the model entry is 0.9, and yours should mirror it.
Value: 25
